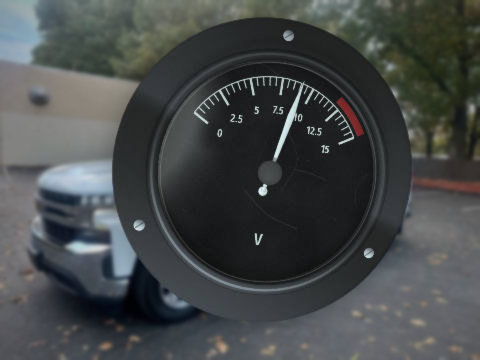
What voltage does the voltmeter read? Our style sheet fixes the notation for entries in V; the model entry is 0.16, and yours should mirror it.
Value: 9
